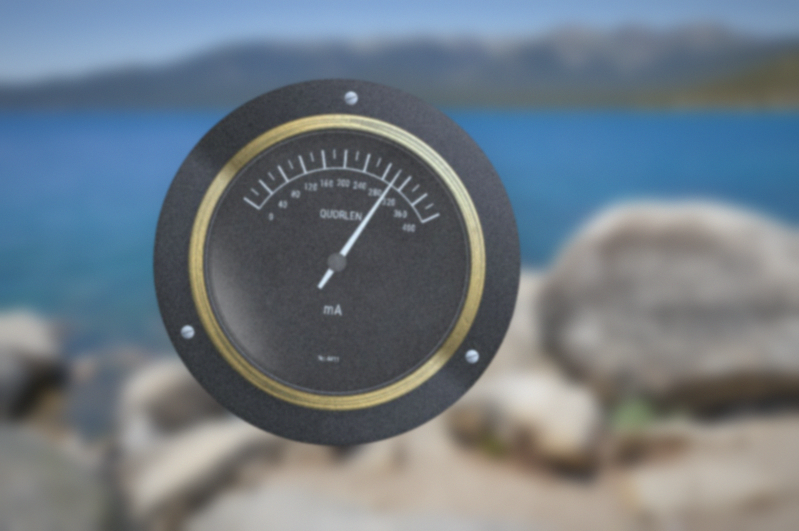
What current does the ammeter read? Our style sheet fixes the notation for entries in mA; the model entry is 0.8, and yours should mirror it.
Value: 300
